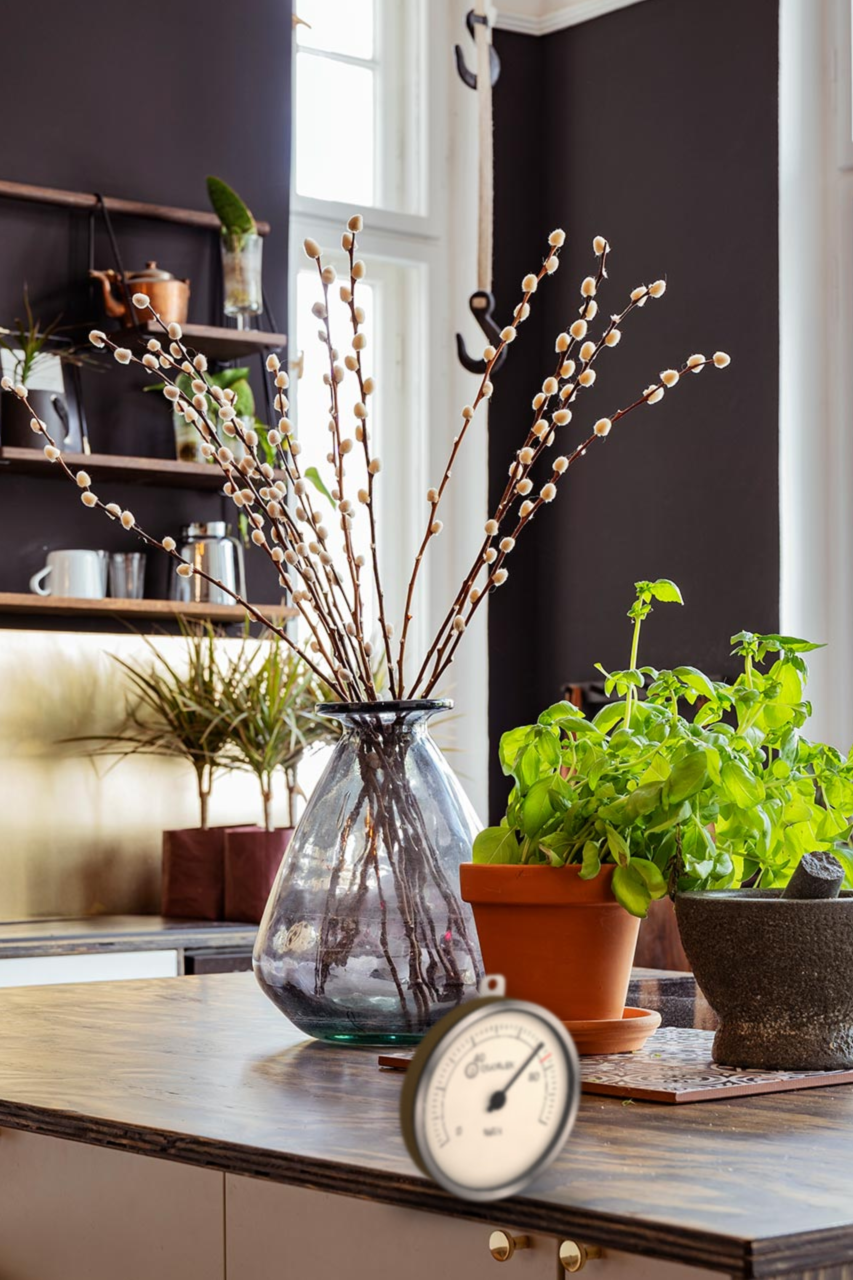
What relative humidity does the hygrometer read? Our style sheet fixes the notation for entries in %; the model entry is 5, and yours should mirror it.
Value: 70
